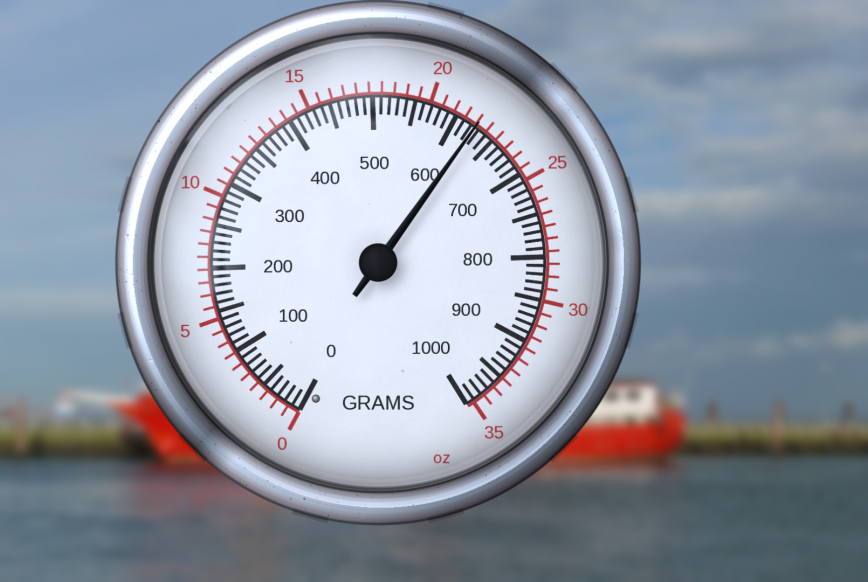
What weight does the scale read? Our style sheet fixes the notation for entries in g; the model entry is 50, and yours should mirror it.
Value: 625
